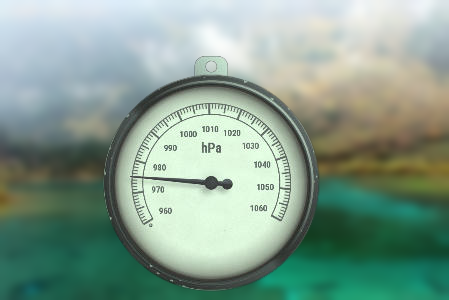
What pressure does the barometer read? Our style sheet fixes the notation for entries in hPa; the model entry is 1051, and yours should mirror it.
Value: 975
